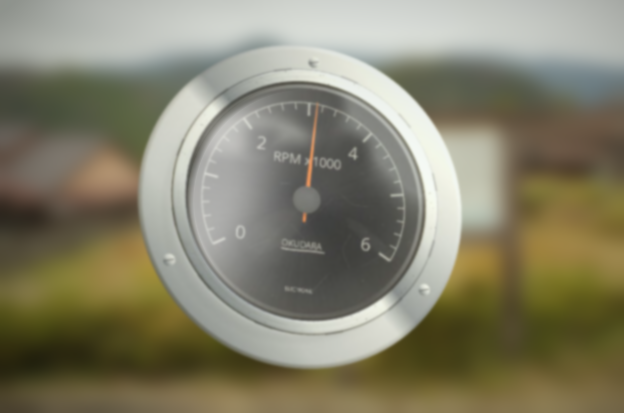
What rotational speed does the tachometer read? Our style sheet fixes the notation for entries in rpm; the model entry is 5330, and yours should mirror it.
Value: 3100
